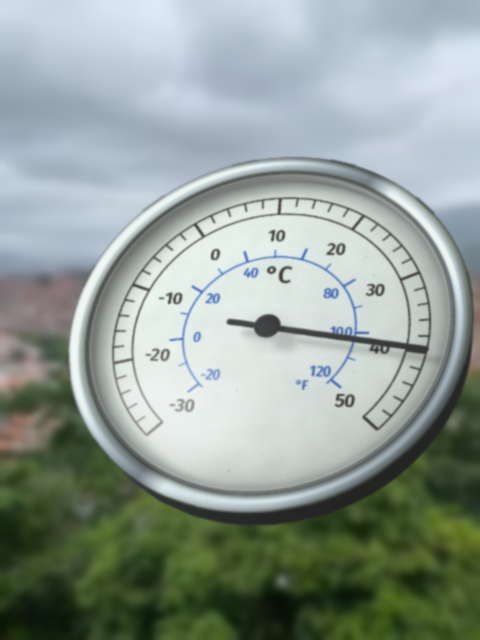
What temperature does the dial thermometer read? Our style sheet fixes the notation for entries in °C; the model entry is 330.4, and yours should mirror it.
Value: 40
